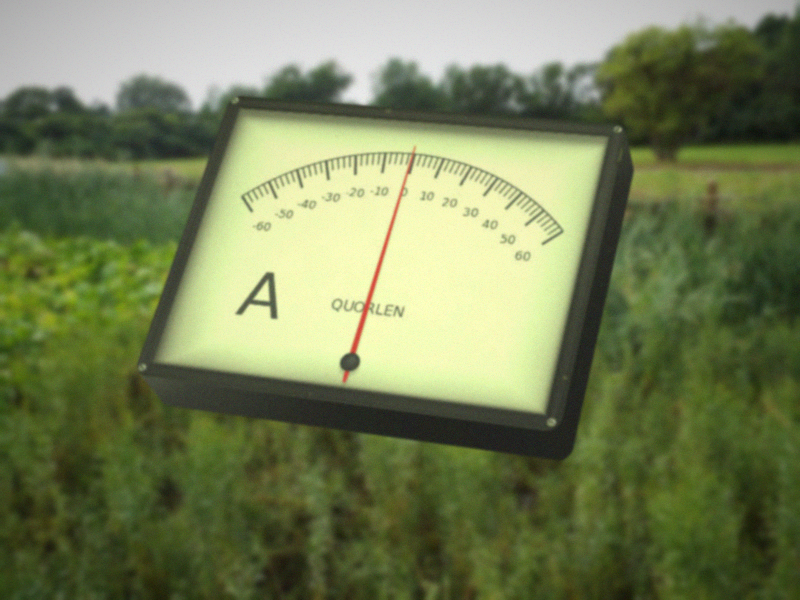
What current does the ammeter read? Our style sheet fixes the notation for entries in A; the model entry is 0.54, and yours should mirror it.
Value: 0
